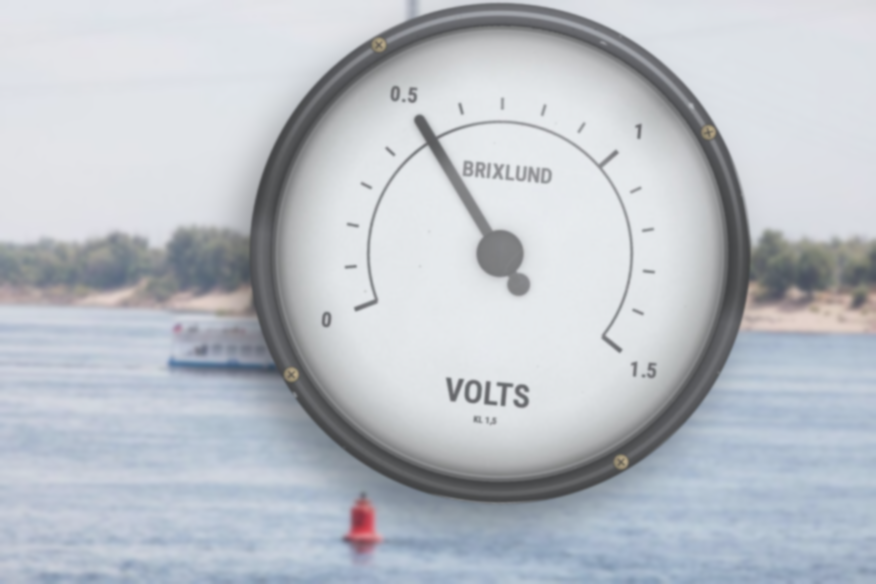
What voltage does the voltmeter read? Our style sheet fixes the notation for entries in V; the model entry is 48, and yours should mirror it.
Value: 0.5
